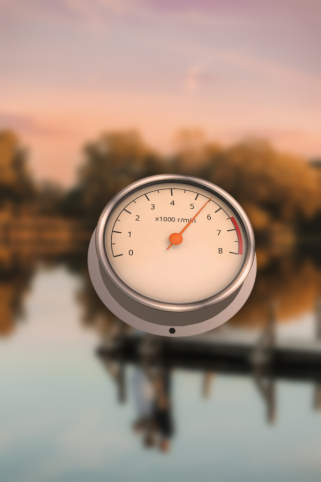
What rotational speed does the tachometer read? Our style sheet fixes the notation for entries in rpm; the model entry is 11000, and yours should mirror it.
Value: 5500
